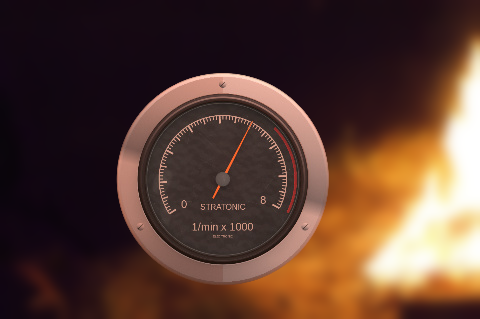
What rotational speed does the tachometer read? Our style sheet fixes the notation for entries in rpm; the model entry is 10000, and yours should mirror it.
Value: 5000
